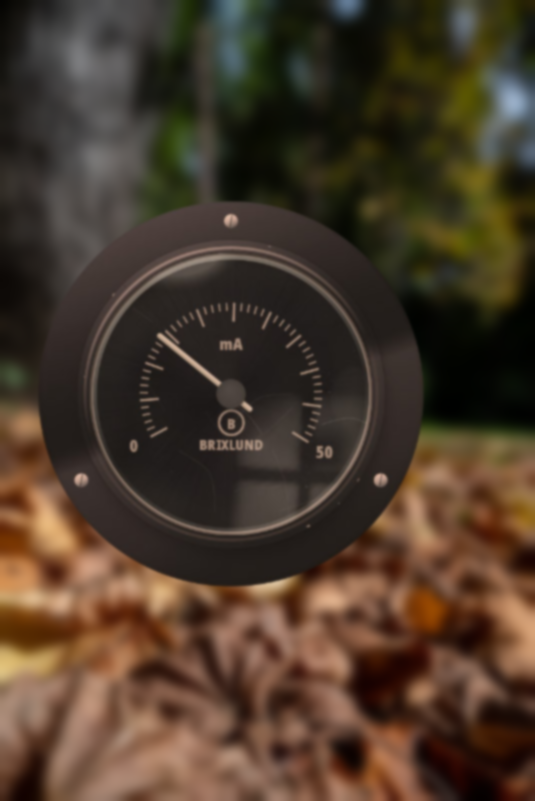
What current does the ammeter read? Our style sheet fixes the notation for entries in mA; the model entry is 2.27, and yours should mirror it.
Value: 14
